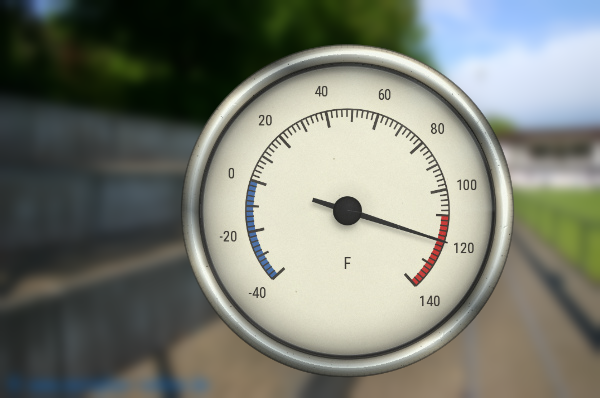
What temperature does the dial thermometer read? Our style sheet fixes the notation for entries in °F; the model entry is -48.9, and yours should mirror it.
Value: 120
